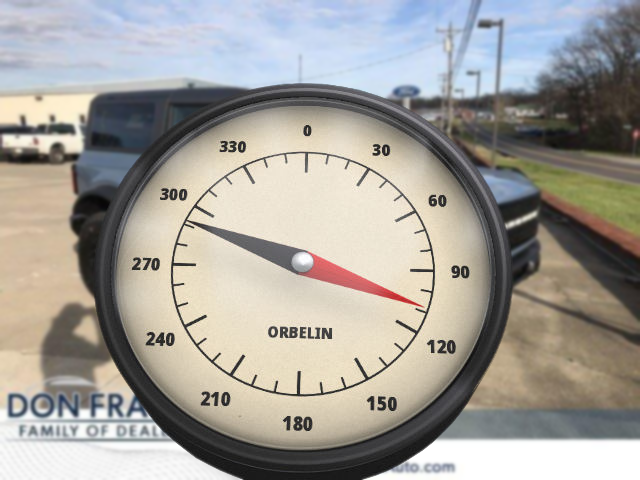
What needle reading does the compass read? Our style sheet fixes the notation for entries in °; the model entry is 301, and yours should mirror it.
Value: 110
